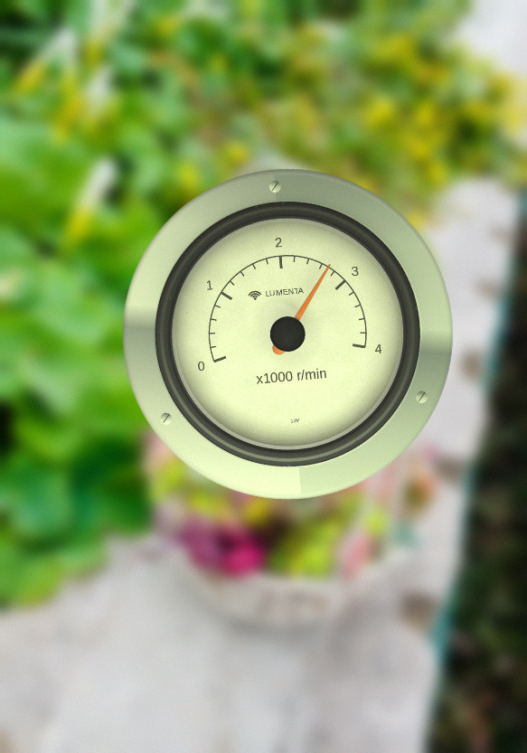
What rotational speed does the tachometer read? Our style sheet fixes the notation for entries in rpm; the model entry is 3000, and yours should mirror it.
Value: 2700
